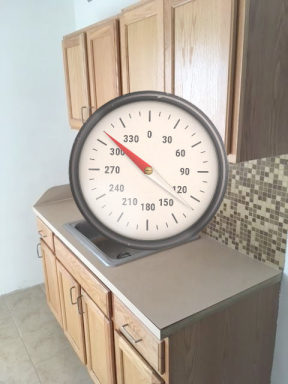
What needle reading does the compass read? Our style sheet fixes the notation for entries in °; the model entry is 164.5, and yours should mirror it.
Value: 310
